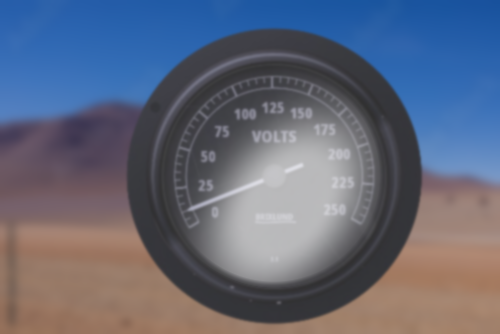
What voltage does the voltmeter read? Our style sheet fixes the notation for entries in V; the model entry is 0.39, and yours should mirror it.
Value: 10
